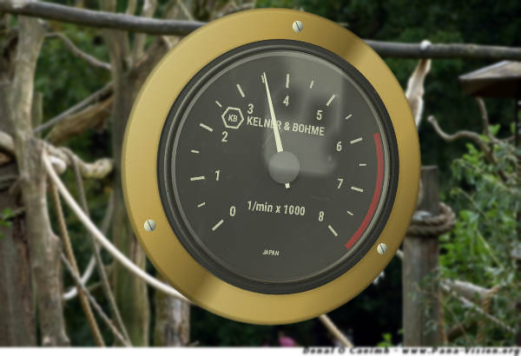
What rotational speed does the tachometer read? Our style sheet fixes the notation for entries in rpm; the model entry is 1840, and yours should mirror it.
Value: 3500
